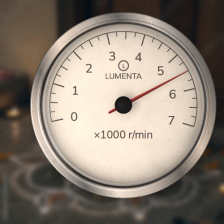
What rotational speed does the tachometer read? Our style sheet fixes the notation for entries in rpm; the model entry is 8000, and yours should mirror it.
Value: 5500
